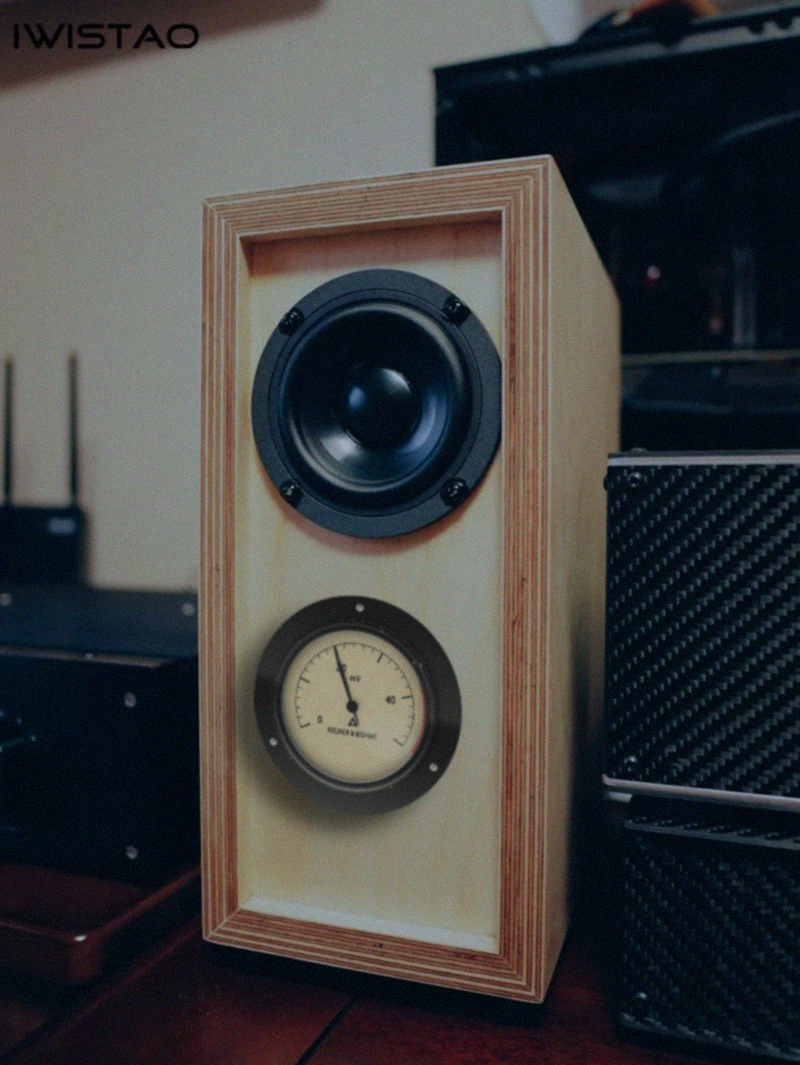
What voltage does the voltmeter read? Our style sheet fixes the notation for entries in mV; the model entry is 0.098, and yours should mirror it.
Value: 20
